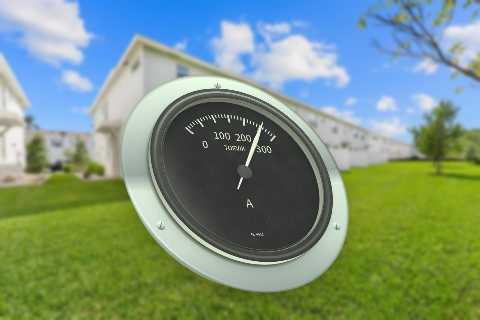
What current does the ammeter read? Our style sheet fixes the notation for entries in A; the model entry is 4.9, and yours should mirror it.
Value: 250
